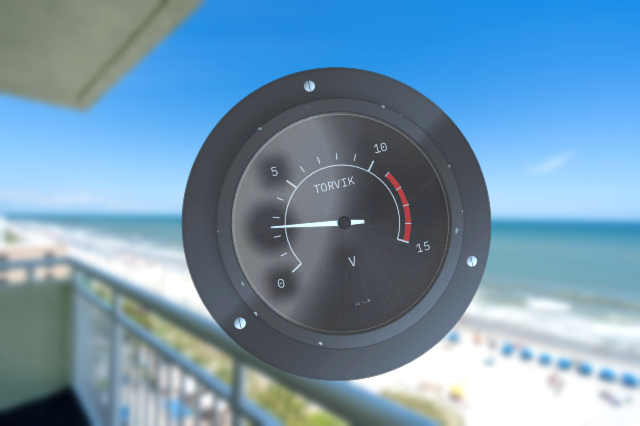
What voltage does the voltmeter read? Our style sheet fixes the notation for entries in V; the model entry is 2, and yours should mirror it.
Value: 2.5
